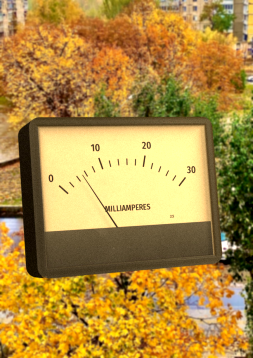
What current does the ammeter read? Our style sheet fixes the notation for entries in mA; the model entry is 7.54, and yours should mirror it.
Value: 5
